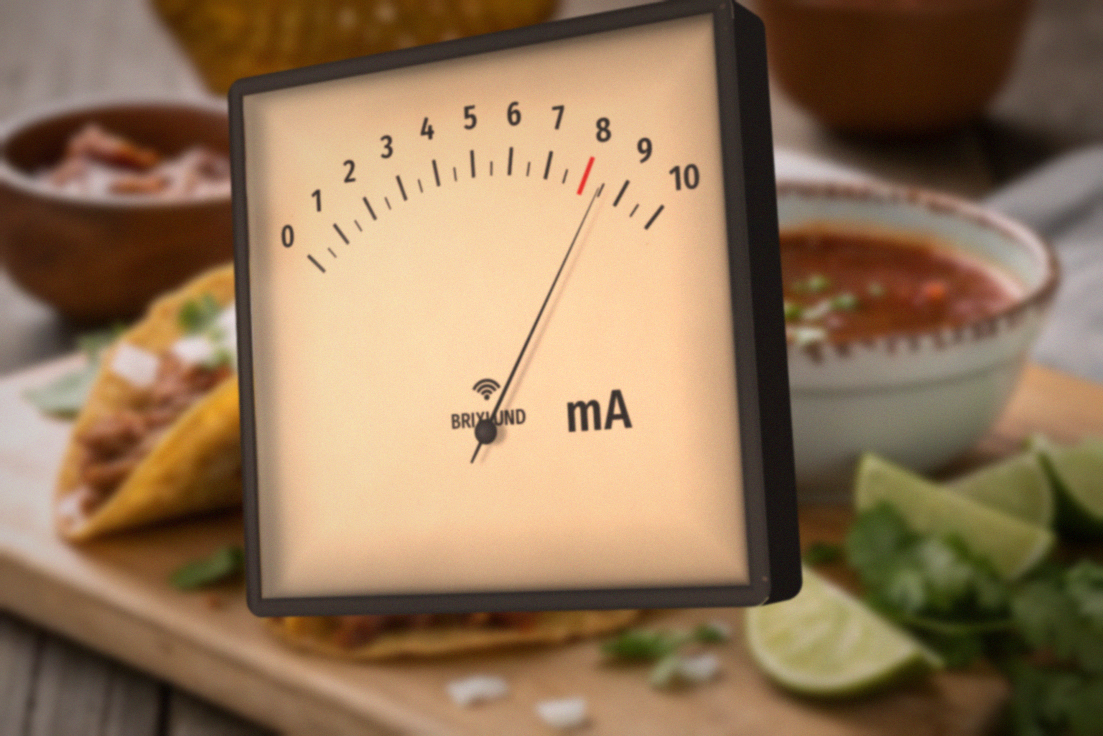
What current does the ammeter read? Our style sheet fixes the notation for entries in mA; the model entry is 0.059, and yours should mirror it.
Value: 8.5
